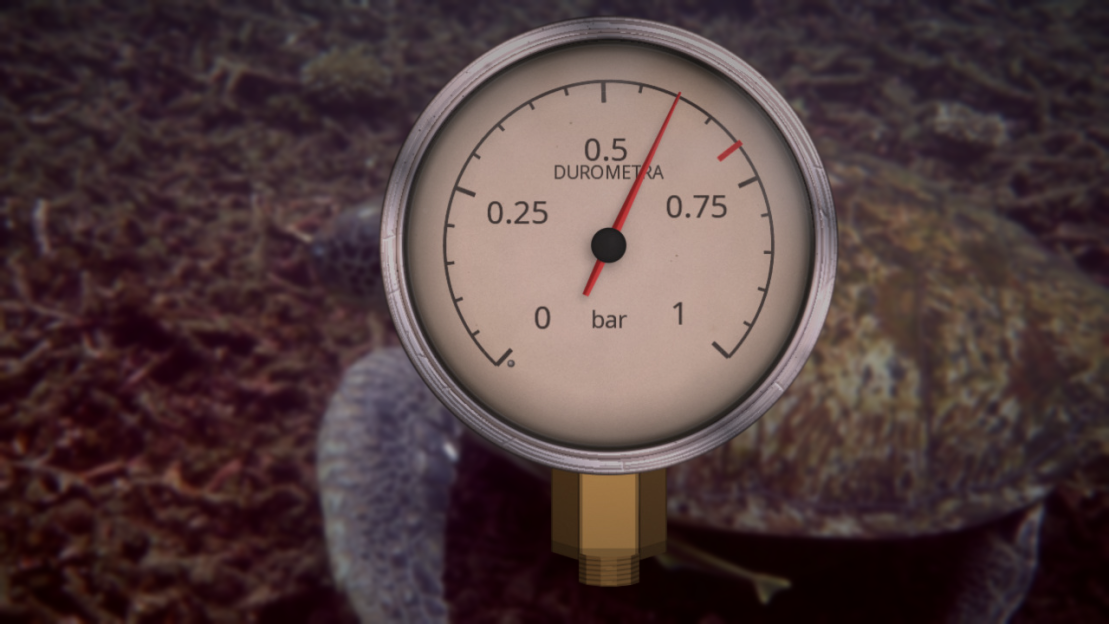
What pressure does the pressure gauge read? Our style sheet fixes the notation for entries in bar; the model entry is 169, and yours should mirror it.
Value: 0.6
